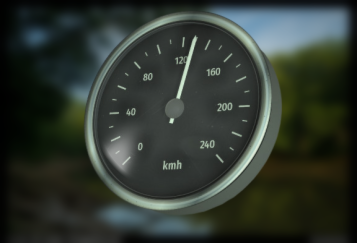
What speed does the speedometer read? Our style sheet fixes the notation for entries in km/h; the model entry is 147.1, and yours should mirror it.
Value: 130
